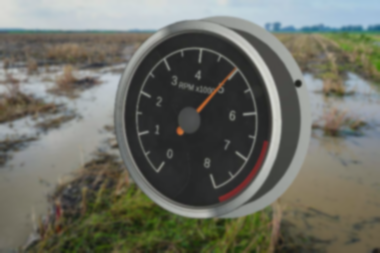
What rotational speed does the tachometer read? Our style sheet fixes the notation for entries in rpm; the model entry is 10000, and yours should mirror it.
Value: 5000
